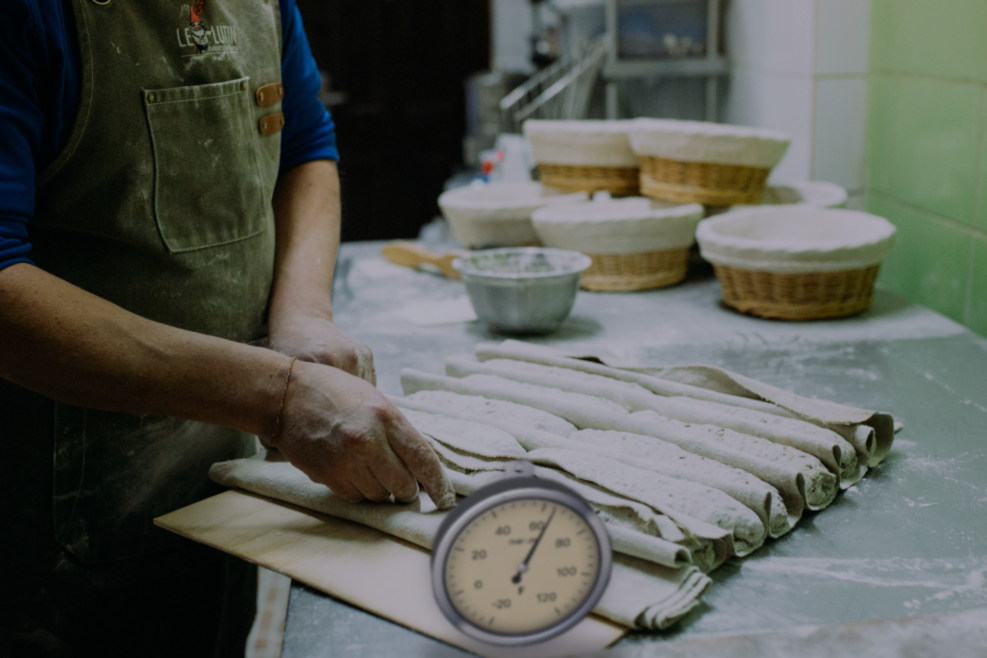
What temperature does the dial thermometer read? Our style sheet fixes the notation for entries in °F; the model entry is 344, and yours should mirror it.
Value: 64
